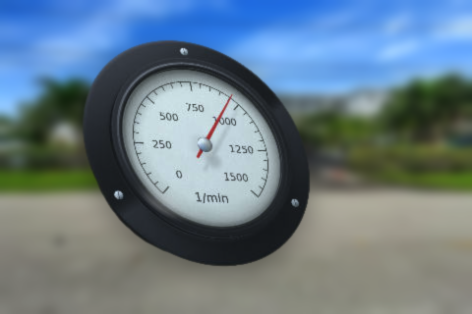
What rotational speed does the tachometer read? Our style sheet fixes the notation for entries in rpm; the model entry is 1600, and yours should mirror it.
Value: 950
